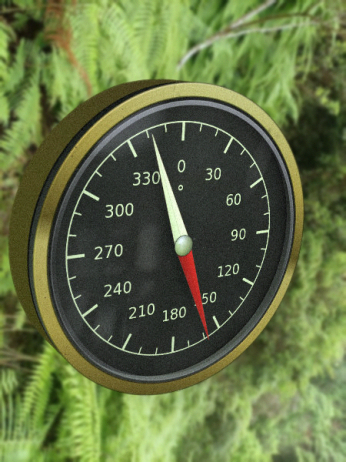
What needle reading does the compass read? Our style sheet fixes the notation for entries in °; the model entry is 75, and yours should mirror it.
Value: 160
